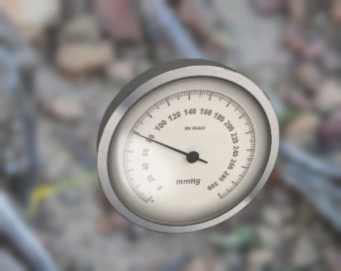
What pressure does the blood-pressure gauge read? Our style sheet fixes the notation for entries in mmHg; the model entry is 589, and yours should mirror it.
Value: 80
